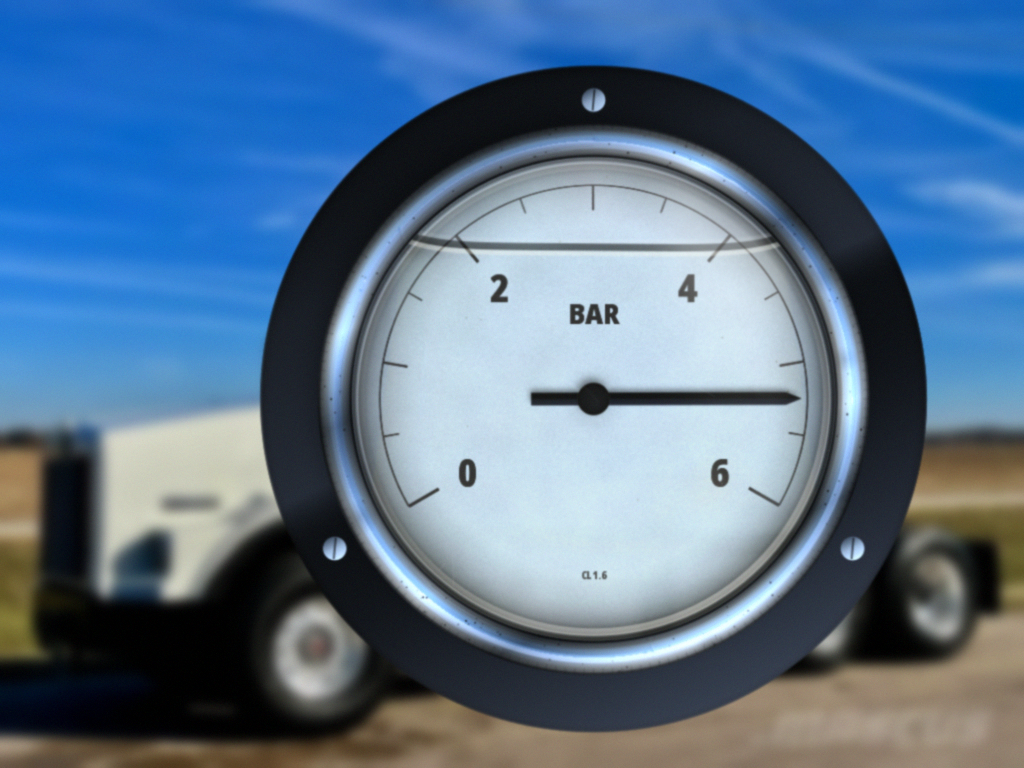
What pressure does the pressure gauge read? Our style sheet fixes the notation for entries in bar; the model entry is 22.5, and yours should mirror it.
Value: 5.25
